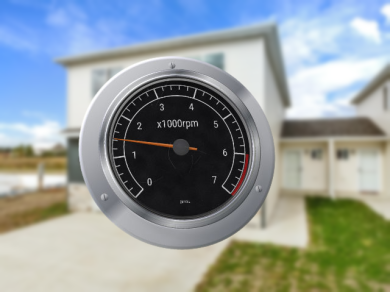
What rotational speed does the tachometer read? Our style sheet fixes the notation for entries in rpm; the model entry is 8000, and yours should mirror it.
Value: 1400
